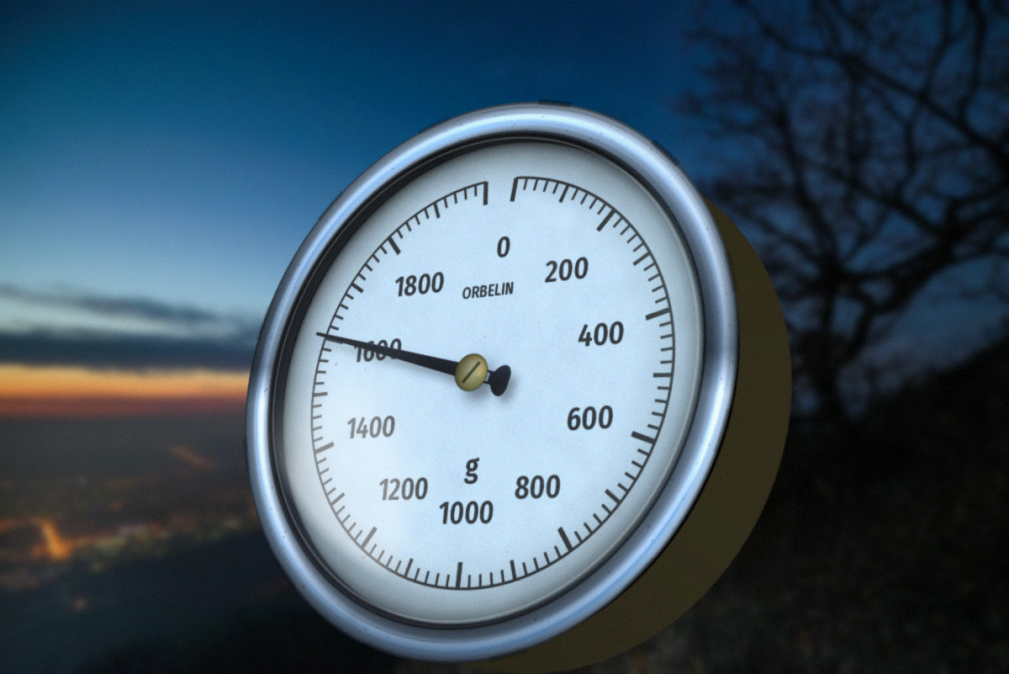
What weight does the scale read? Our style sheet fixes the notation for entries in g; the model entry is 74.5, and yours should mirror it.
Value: 1600
